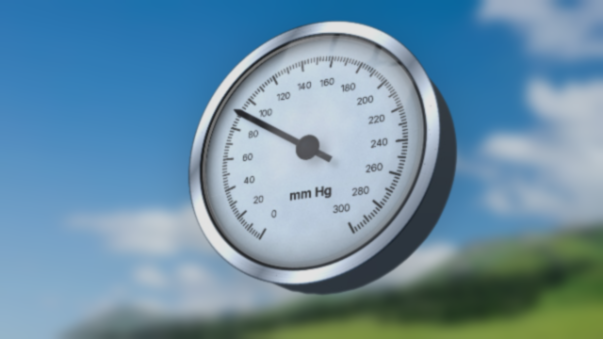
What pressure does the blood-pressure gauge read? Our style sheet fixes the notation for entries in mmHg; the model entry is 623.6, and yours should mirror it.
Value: 90
